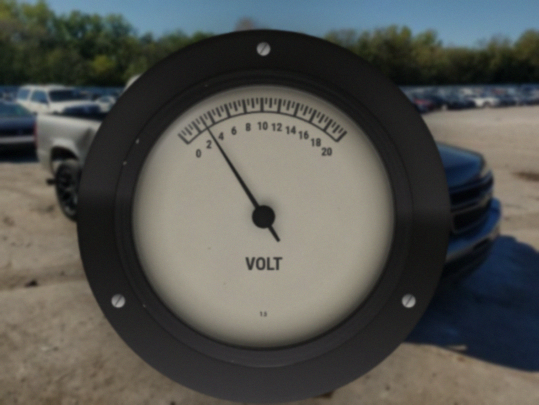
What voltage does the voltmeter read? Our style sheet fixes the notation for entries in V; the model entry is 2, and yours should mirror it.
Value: 3
